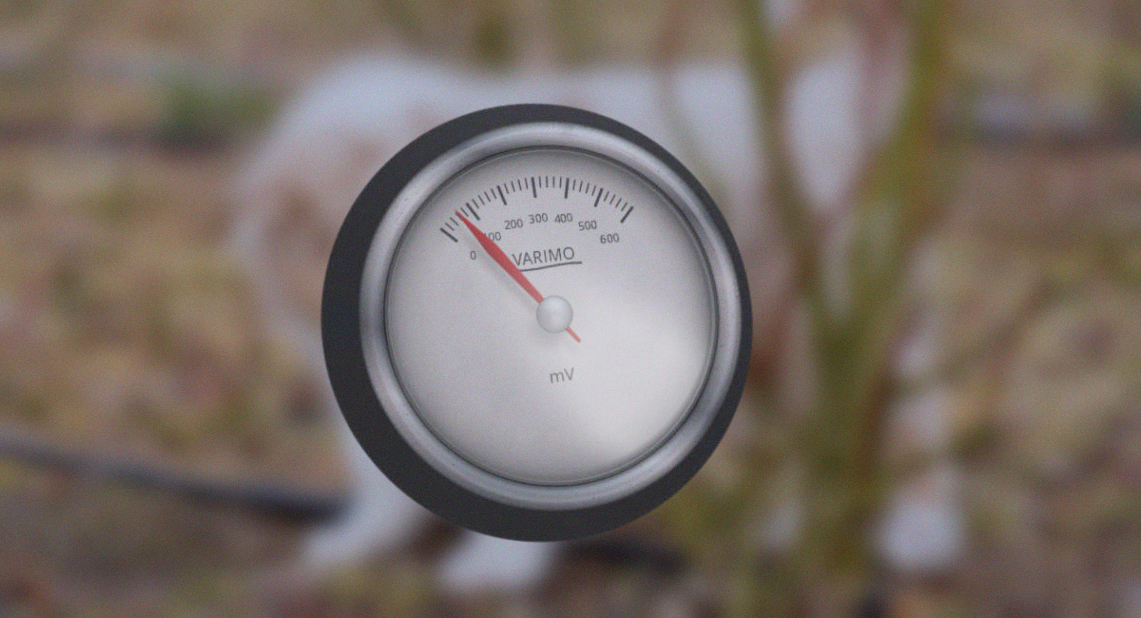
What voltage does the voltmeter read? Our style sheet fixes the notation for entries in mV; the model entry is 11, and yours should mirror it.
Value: 60
